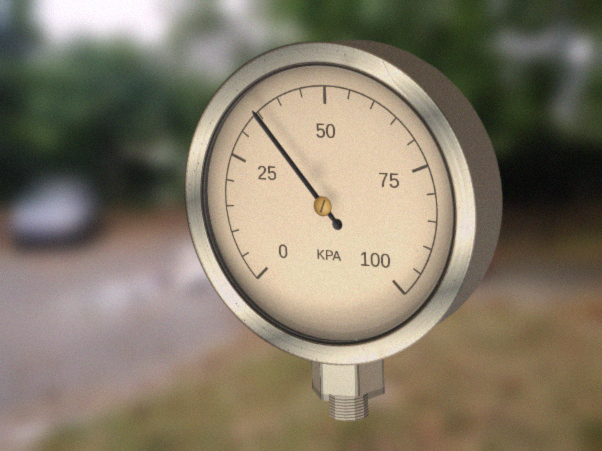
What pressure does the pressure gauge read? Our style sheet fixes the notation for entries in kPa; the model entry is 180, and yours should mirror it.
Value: 35
